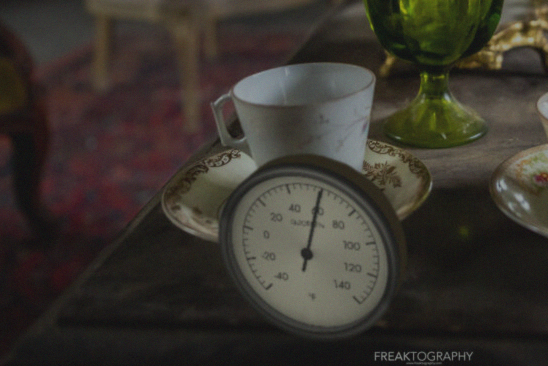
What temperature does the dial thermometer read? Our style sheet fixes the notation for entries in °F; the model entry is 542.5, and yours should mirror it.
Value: 60
